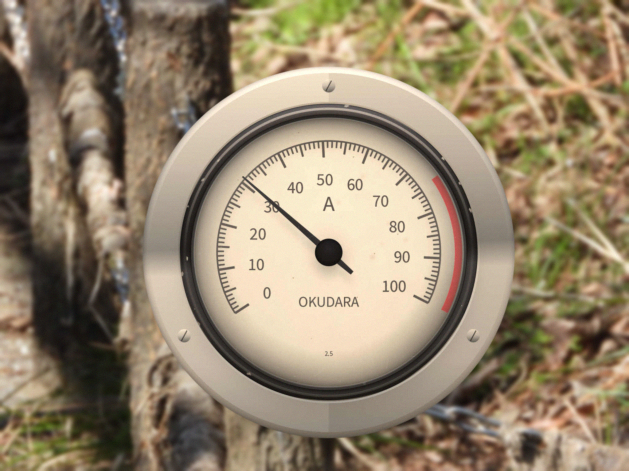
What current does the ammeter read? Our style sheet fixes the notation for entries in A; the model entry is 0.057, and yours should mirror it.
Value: 31
